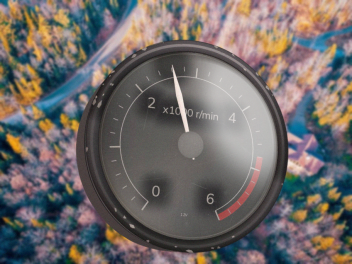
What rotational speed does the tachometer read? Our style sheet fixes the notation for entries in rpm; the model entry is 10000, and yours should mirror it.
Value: 2600
